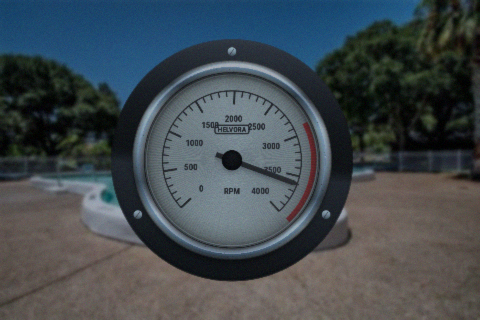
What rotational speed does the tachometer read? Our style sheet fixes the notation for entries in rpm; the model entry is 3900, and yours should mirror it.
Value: 3600
